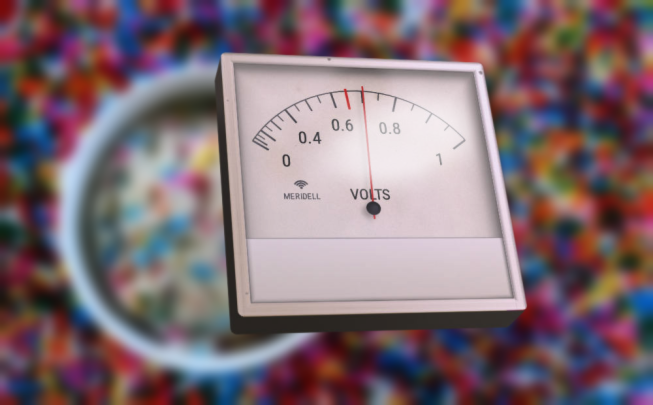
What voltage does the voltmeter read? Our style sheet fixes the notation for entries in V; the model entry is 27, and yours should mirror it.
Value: 0.7
